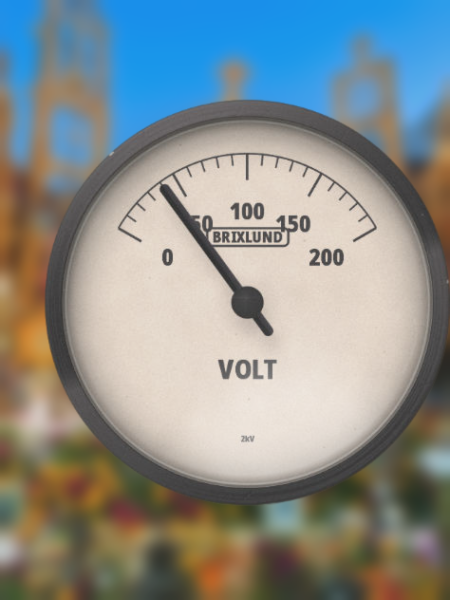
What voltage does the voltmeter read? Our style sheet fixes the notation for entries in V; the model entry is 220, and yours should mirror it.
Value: 40
